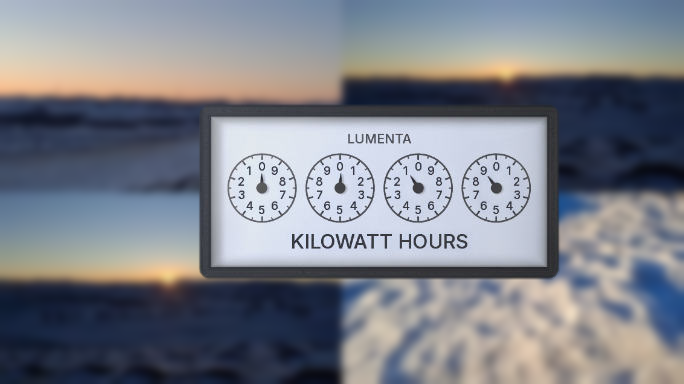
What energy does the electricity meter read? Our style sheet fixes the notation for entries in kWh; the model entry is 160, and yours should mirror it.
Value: 9
